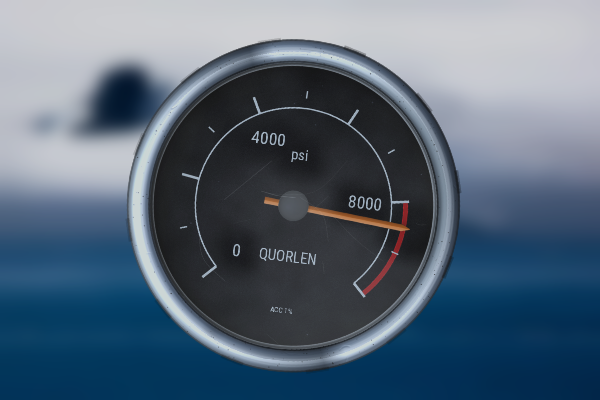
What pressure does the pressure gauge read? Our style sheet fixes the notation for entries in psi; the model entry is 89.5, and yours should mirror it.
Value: 8500
